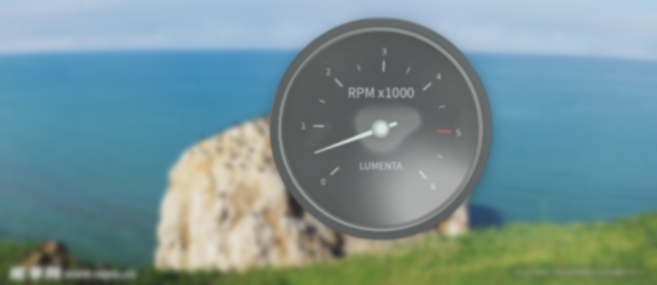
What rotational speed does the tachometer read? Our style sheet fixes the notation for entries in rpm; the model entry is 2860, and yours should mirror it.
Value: 500
